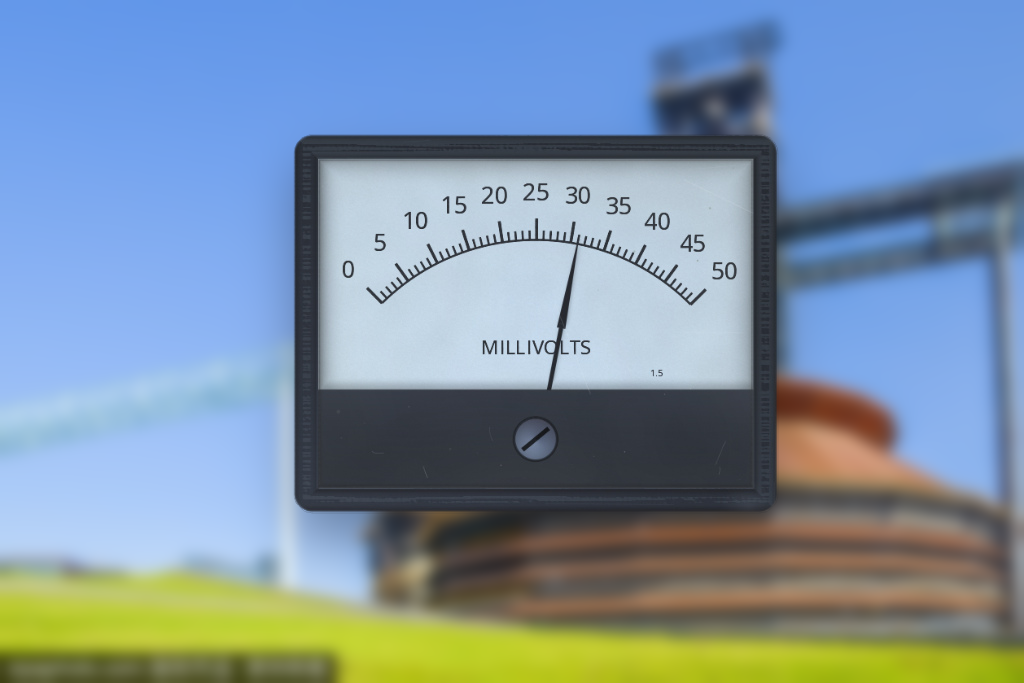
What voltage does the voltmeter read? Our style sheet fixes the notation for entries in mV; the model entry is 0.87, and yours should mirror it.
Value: 31
